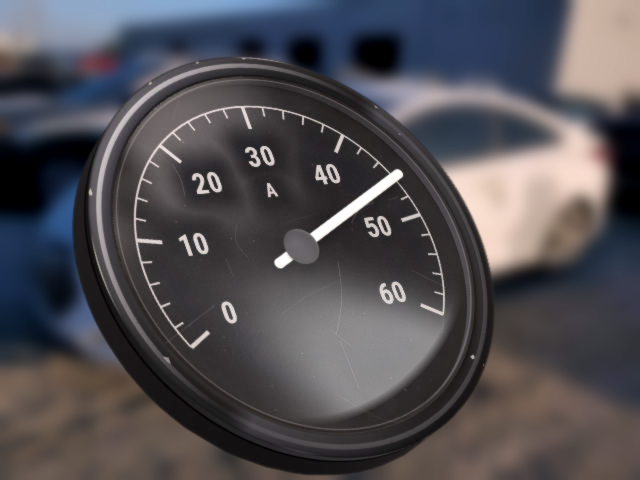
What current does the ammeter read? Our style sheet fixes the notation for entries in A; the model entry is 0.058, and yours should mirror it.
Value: 46
